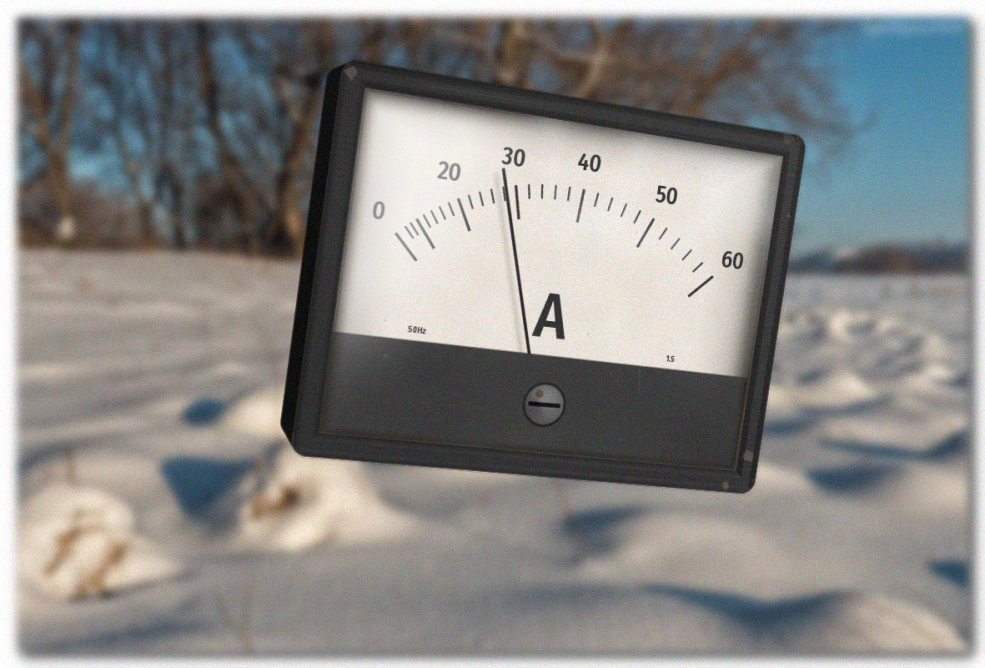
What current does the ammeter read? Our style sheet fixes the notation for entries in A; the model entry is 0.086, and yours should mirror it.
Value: 28
